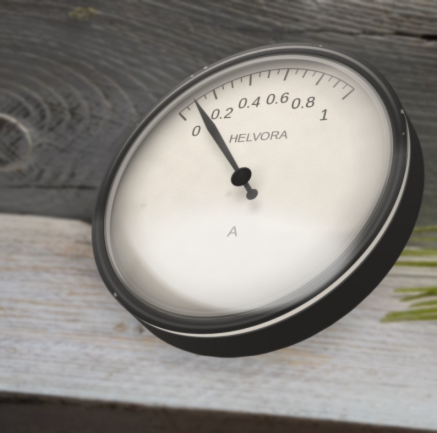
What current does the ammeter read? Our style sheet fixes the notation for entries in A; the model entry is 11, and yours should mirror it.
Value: 0.1
